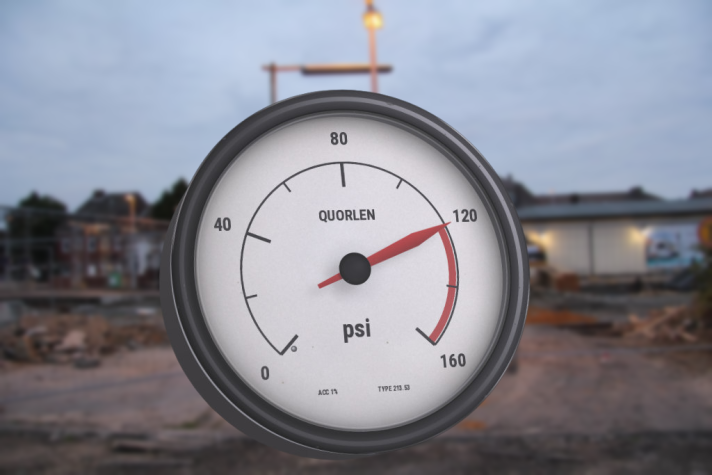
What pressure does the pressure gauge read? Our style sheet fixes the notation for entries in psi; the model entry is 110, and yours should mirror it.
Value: 120
